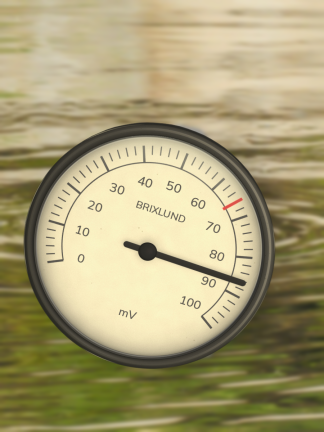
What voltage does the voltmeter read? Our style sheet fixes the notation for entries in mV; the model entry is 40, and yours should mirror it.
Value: 86
